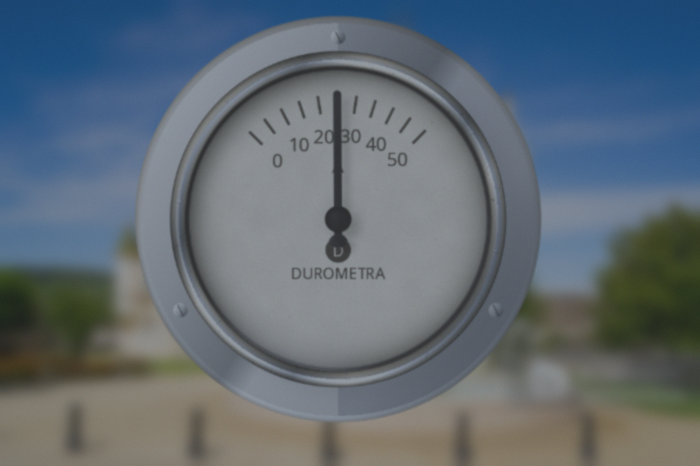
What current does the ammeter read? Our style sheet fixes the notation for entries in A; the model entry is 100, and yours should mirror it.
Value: 25
